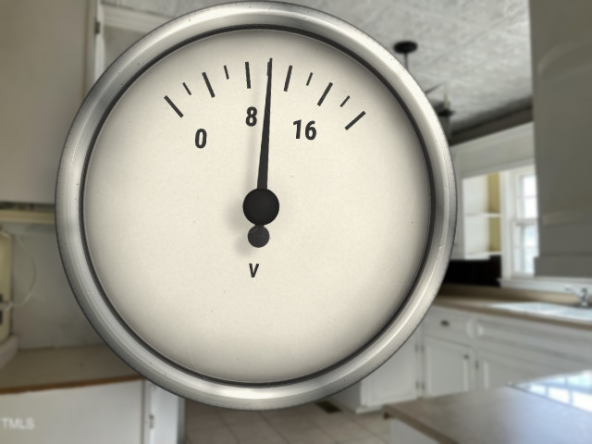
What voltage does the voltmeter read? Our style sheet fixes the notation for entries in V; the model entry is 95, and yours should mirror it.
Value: 10
